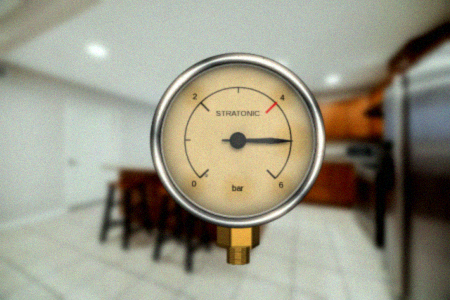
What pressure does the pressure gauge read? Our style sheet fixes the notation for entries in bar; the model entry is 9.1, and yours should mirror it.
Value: 5
